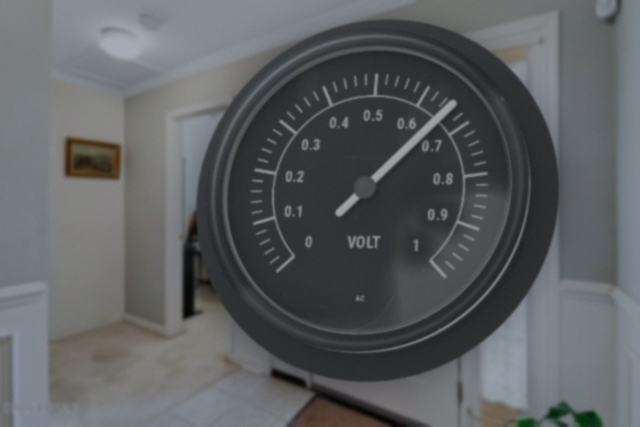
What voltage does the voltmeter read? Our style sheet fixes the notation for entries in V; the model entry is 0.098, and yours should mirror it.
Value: 0.66
